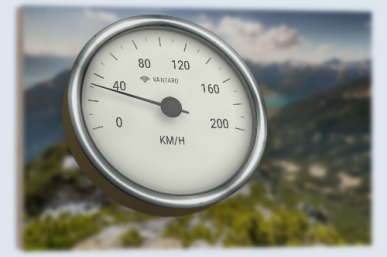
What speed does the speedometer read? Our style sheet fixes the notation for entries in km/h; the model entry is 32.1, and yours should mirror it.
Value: 30
